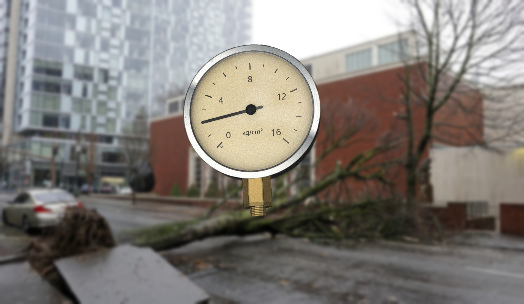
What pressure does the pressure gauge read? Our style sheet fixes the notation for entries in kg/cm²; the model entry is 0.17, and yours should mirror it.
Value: 2
